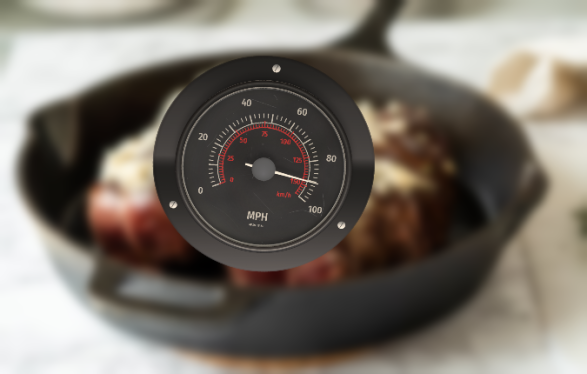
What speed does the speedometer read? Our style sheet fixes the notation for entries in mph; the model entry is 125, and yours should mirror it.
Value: 90
